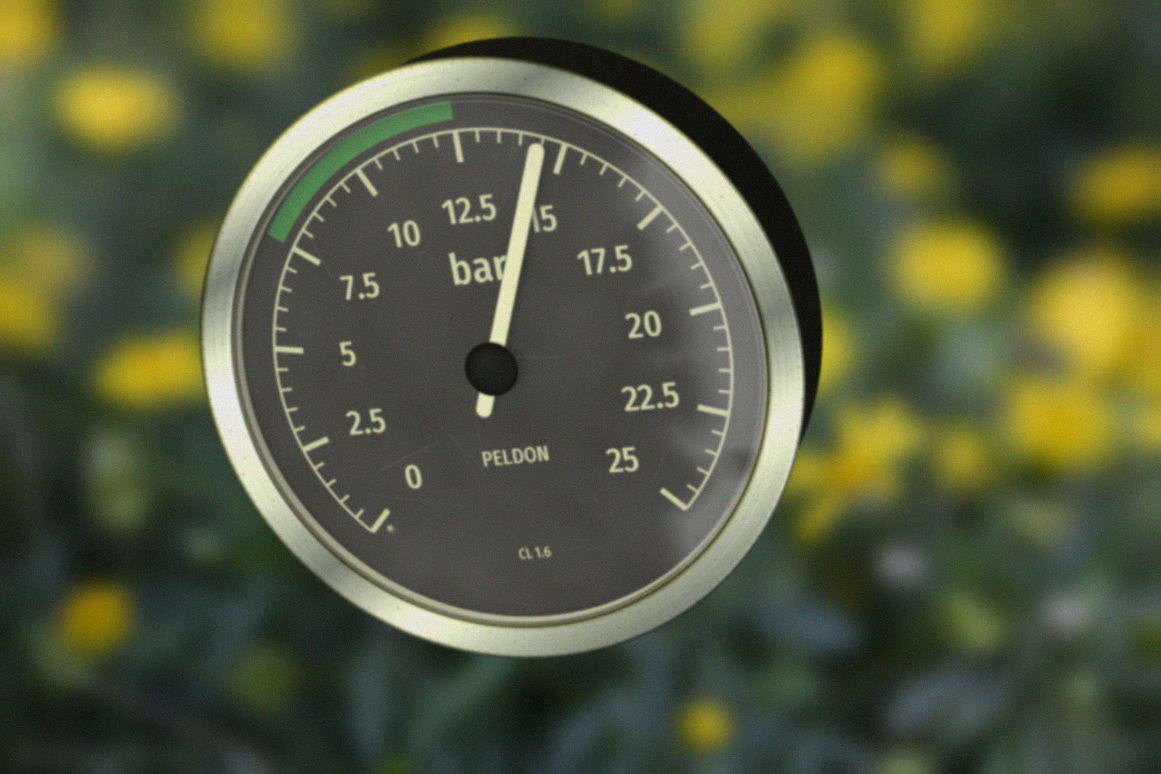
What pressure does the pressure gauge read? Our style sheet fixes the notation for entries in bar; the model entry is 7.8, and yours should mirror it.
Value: 14.5
